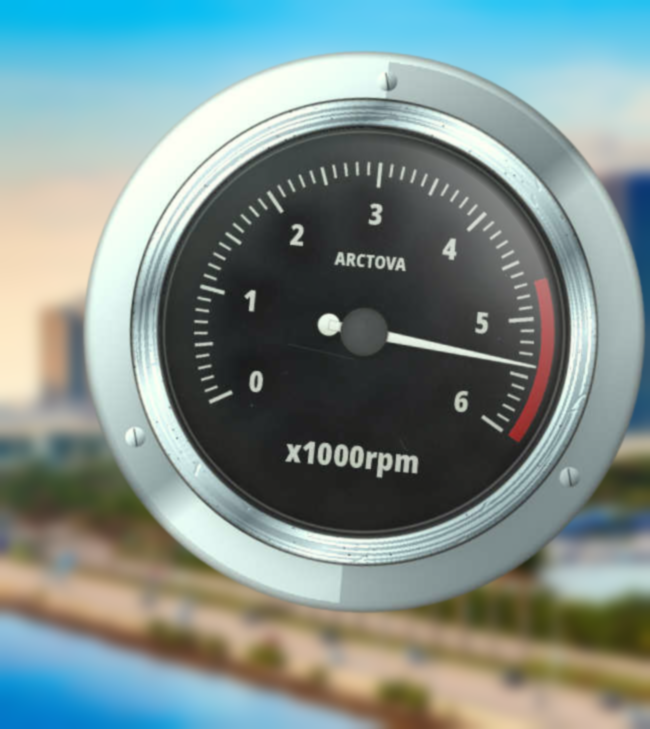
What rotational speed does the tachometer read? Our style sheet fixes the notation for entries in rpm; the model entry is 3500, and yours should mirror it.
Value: 5400
